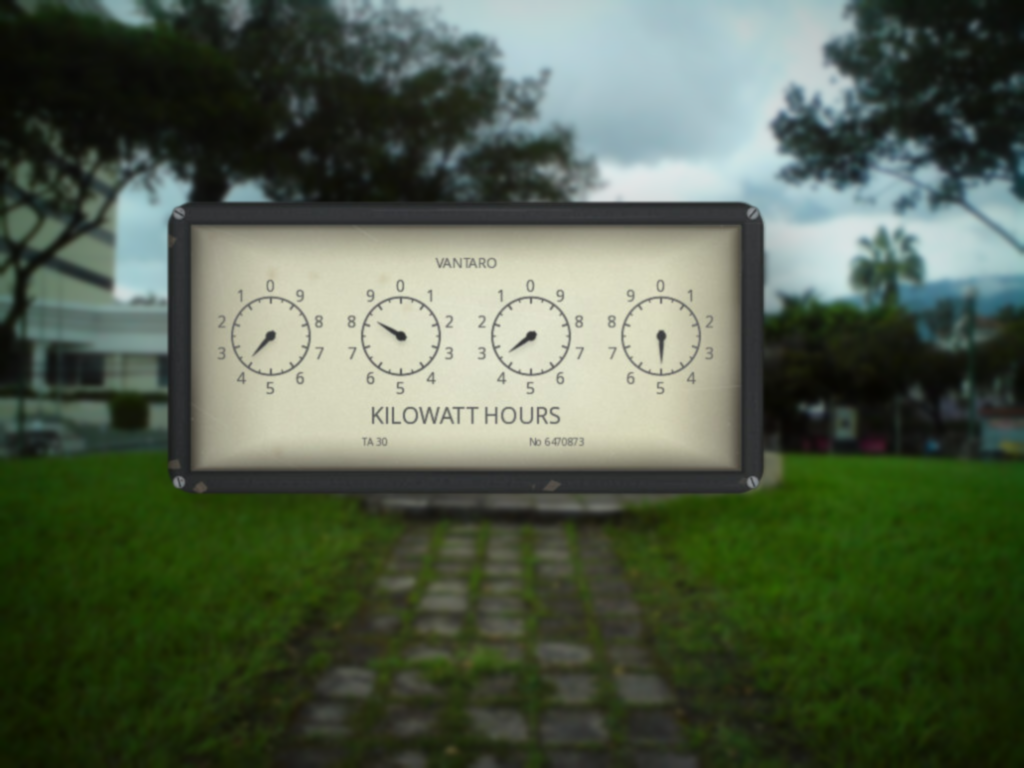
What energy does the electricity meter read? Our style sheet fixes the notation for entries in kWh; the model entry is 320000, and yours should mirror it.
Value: 3835
